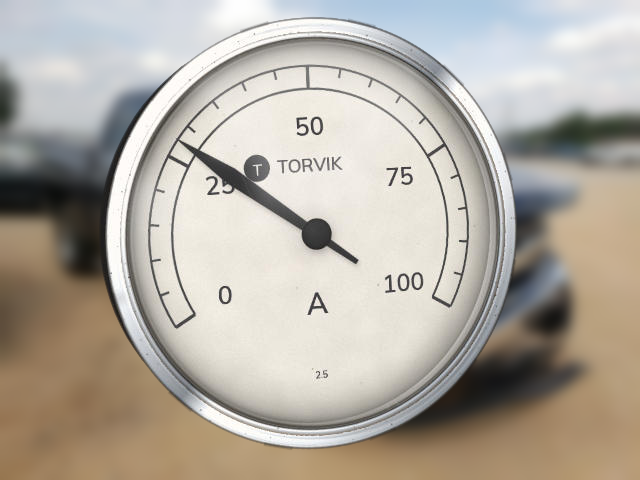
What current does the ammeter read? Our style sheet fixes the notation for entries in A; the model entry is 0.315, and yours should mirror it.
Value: 27.5
